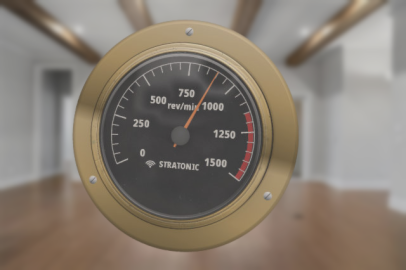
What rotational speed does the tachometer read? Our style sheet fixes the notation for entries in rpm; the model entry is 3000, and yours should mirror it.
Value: 900
